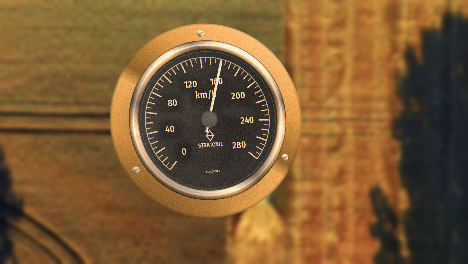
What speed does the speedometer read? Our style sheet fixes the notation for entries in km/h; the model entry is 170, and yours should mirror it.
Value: 160
